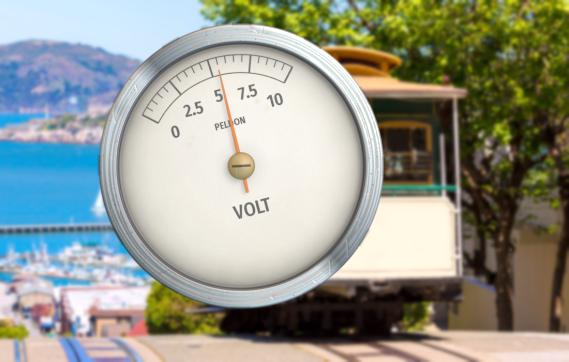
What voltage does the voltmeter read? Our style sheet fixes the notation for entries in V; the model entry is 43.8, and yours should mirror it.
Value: 5.5
